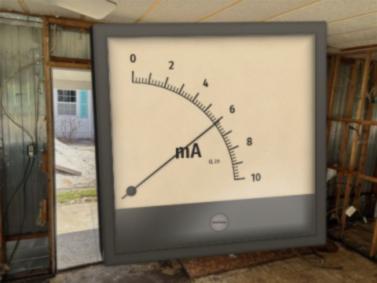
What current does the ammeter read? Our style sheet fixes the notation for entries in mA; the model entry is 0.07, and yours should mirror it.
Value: 6
